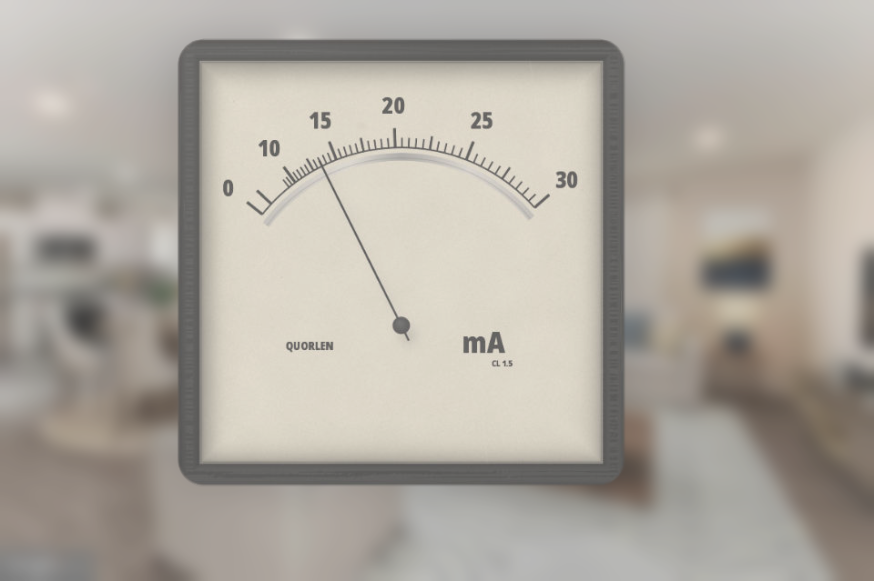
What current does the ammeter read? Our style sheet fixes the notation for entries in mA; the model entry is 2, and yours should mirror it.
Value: 13.5
